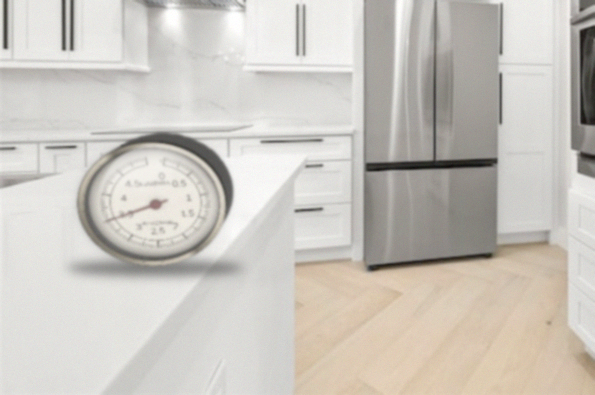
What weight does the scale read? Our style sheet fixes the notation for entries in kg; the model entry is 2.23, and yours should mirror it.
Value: 3.5
